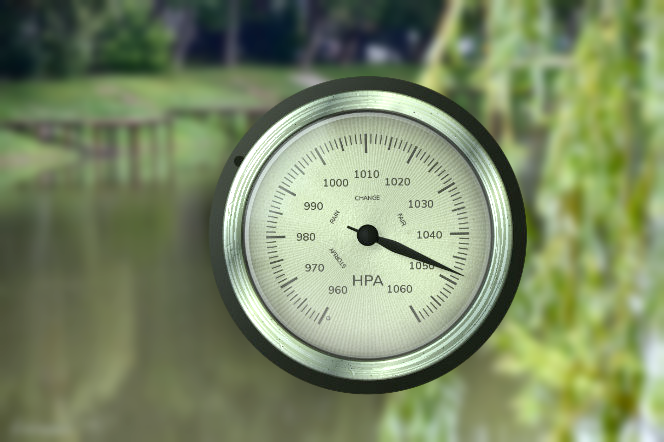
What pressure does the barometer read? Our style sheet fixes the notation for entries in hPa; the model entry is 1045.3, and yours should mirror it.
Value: 1048
